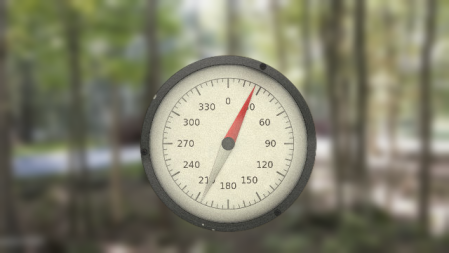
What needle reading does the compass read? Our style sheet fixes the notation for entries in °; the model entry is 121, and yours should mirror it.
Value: 25
